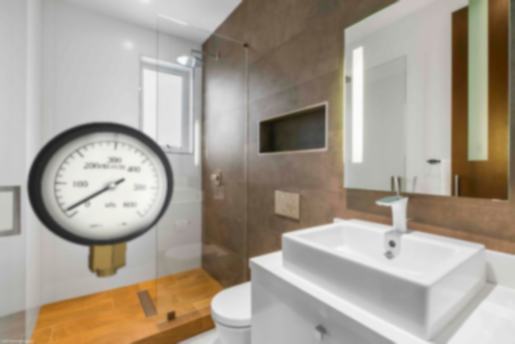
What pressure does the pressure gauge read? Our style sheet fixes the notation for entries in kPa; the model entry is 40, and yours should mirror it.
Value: 20
